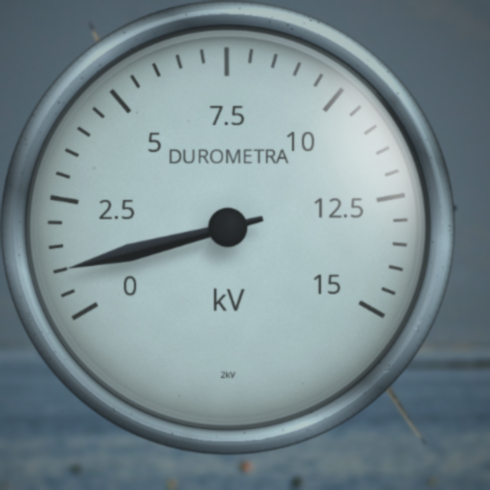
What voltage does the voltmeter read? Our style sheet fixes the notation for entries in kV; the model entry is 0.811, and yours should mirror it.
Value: 1
